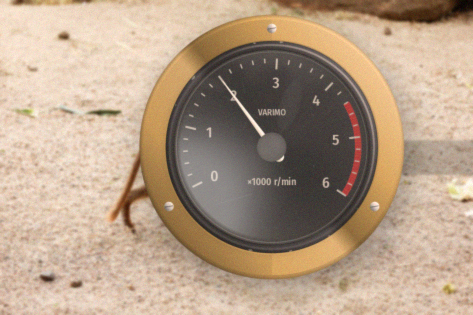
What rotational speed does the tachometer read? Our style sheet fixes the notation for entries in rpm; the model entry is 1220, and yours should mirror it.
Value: 2000
